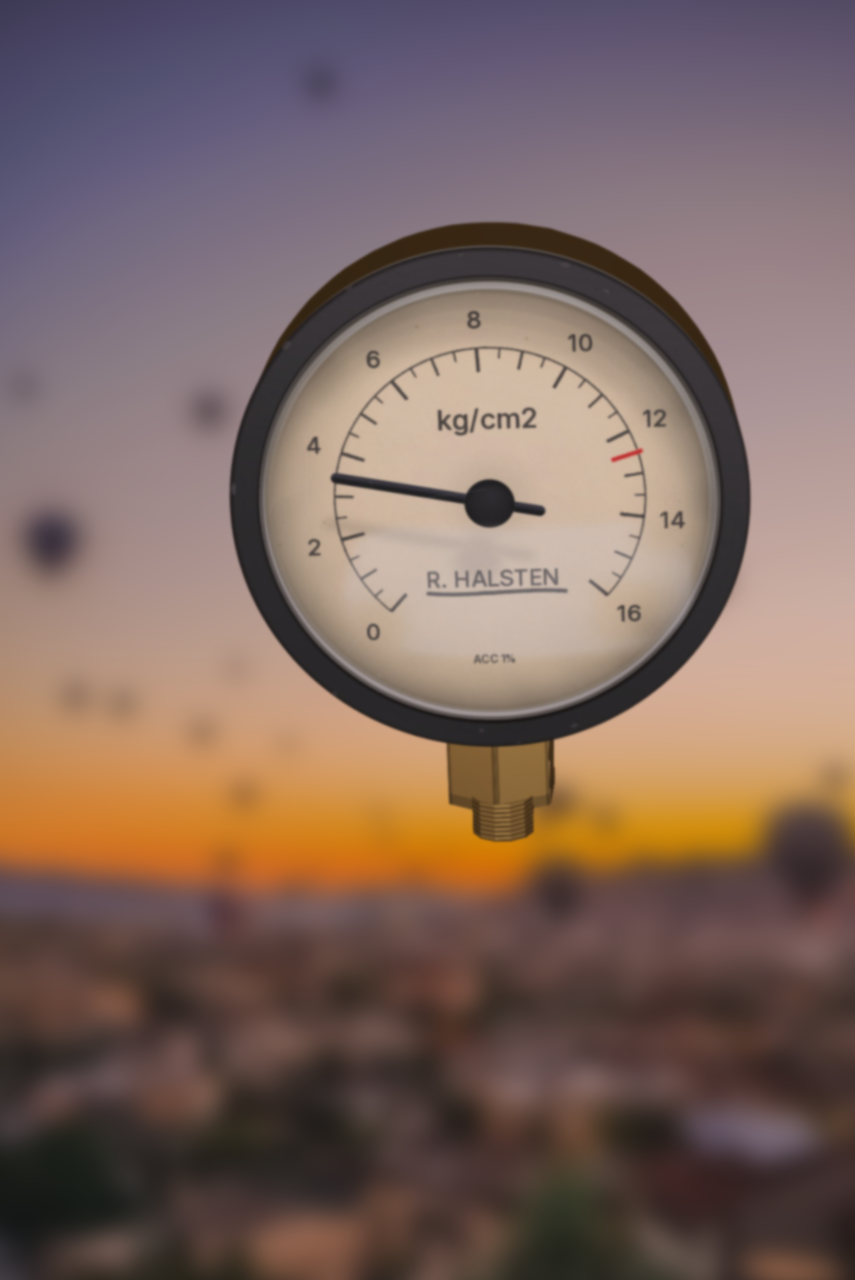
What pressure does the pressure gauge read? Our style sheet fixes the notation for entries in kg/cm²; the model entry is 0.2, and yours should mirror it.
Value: 3.5
